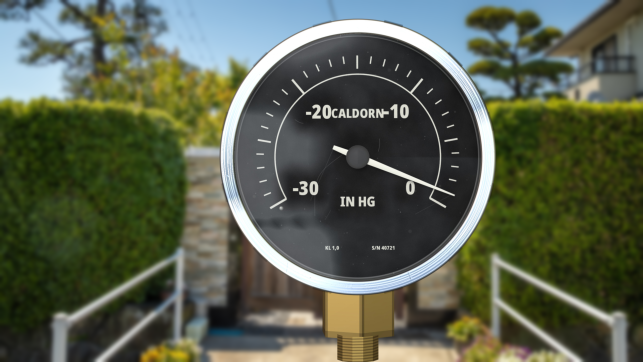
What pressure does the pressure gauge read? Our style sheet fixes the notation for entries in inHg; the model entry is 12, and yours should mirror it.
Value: -1
